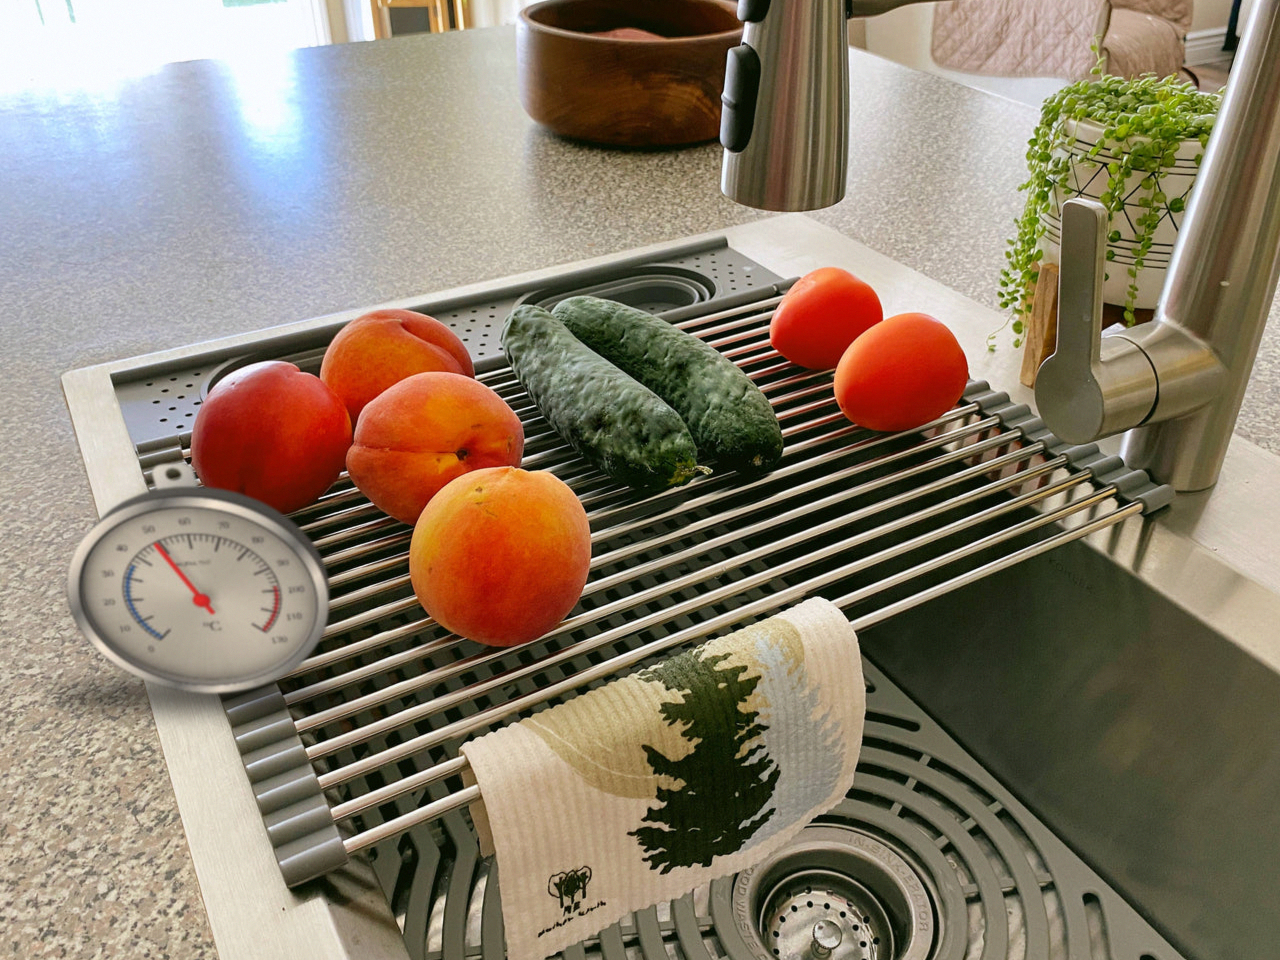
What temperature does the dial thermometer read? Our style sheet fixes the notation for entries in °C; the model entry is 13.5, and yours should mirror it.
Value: 50
